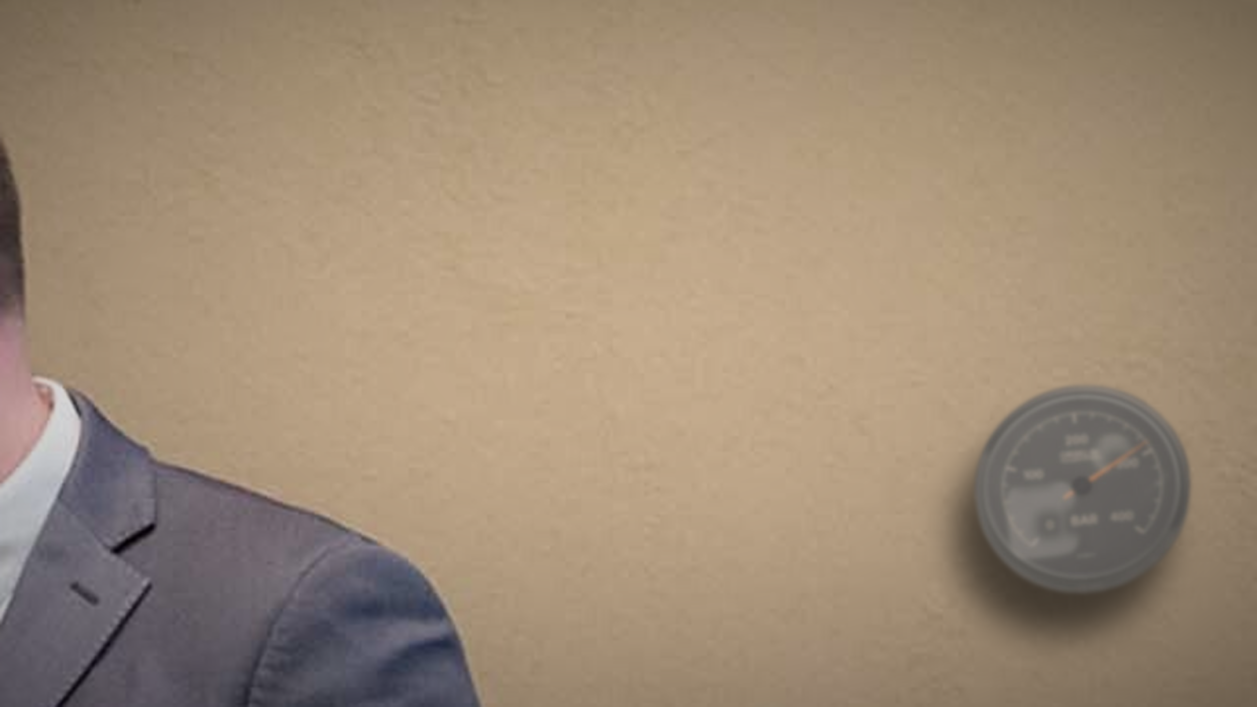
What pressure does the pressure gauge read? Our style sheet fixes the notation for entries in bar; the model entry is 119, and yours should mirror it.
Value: 290
